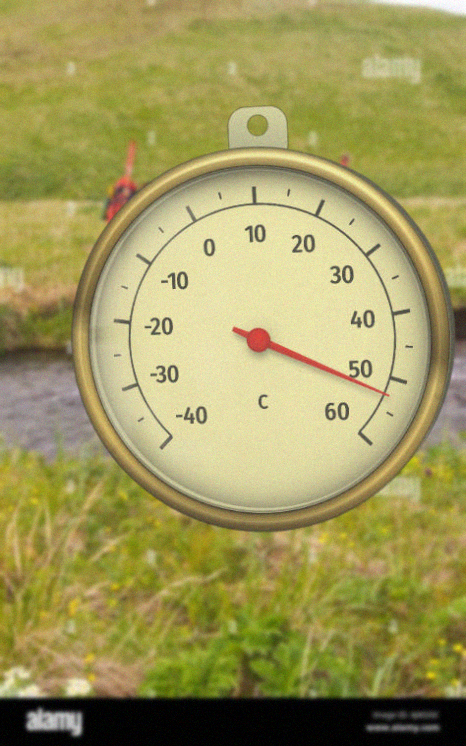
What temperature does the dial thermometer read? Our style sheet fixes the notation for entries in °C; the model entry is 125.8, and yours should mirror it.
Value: 52.5
